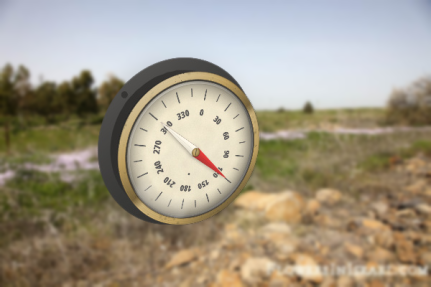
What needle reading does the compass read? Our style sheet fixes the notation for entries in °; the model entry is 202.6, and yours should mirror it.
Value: 120
